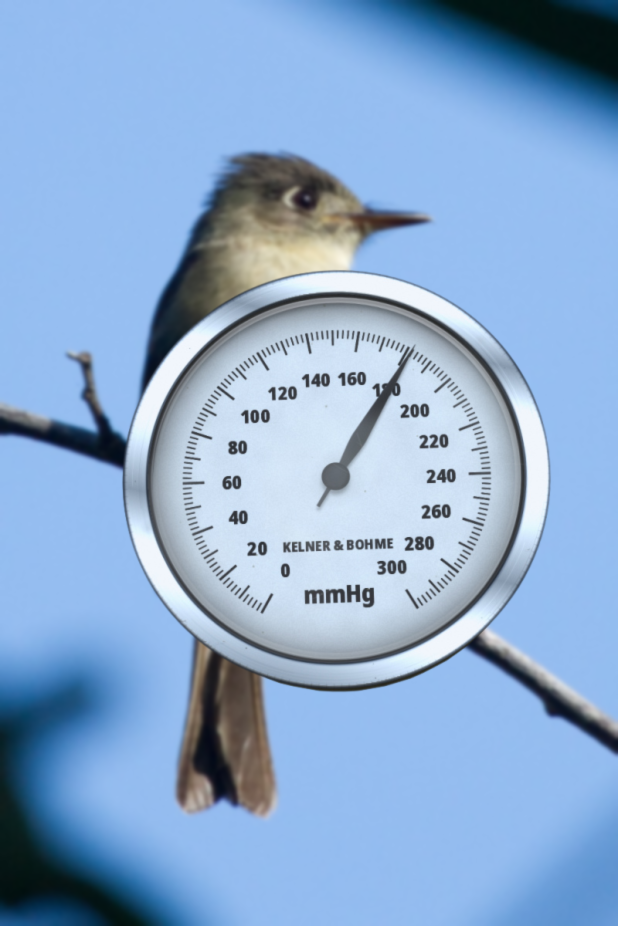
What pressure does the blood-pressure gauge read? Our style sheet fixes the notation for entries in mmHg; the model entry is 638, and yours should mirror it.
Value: 182
